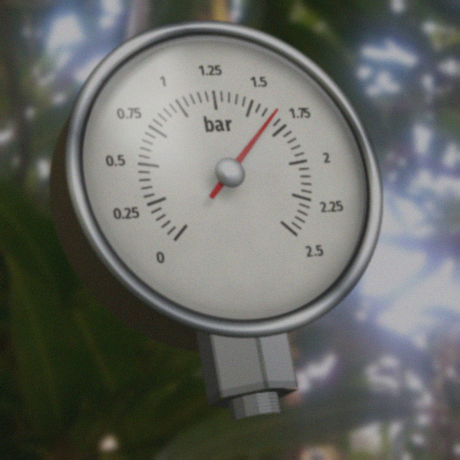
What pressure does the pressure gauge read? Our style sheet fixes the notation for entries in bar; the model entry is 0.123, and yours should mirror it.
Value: 1.65
